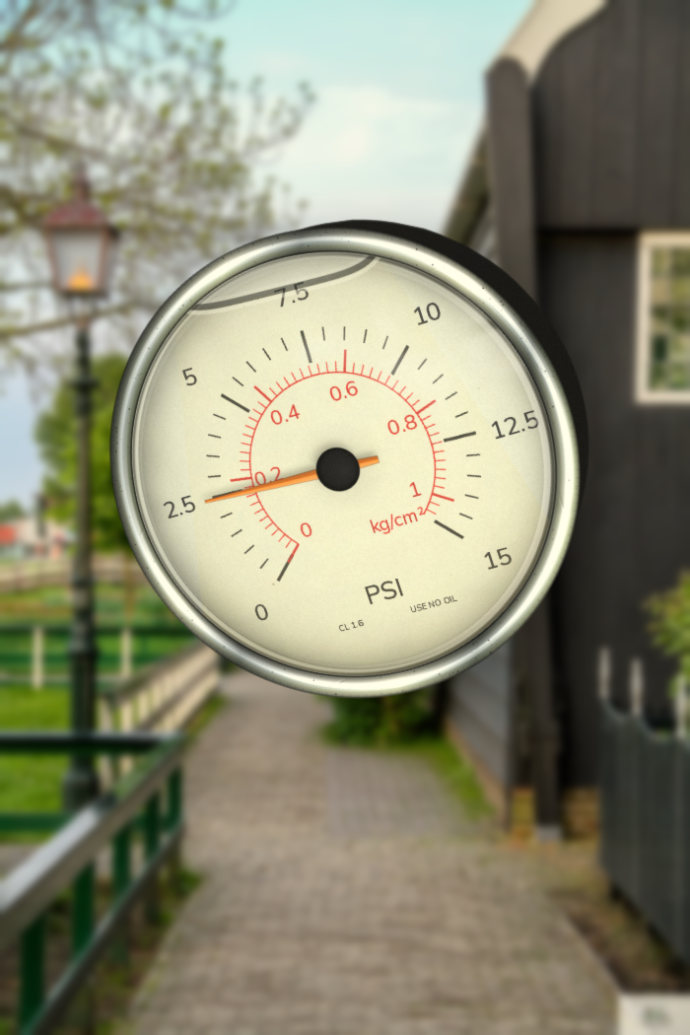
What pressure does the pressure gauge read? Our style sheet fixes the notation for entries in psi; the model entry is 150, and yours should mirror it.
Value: 2.5
